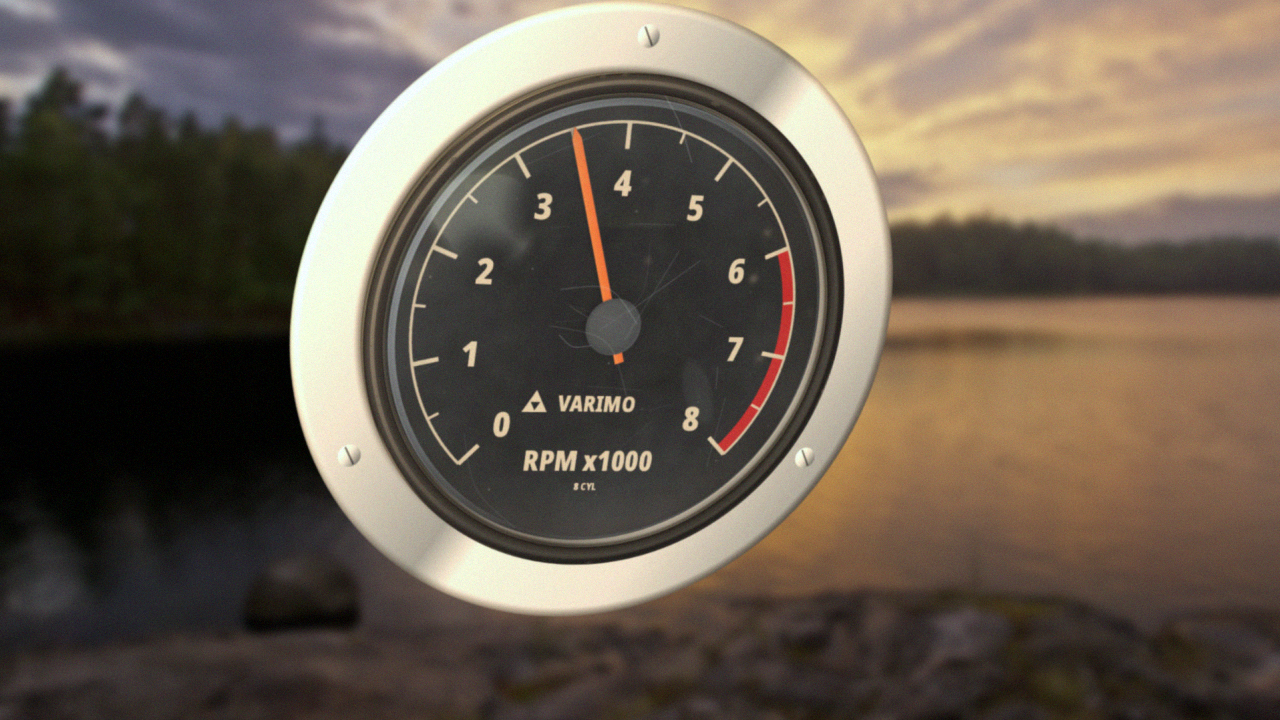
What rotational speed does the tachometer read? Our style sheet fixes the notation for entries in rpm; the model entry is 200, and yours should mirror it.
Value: 3500
